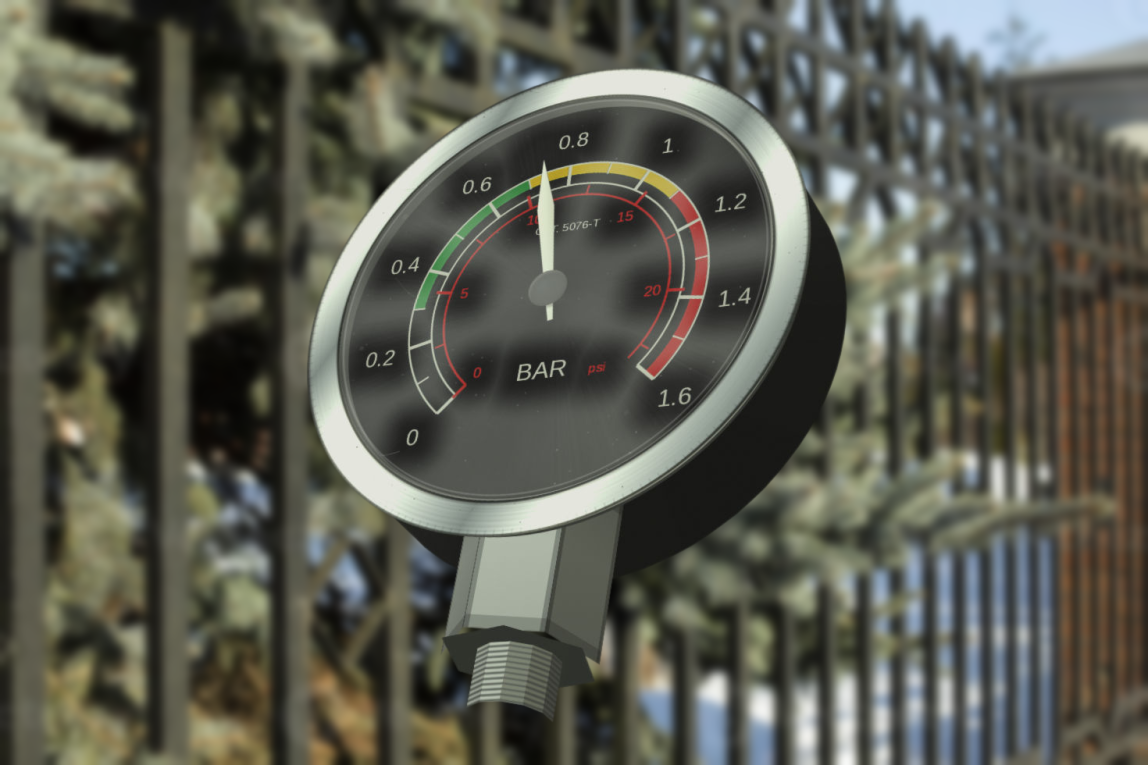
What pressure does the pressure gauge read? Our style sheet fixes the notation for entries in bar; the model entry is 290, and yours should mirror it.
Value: 0.75
